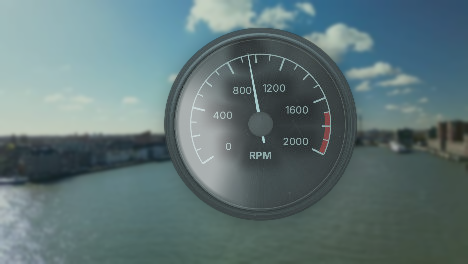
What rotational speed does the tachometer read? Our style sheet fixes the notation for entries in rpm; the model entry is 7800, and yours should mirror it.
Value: 950
